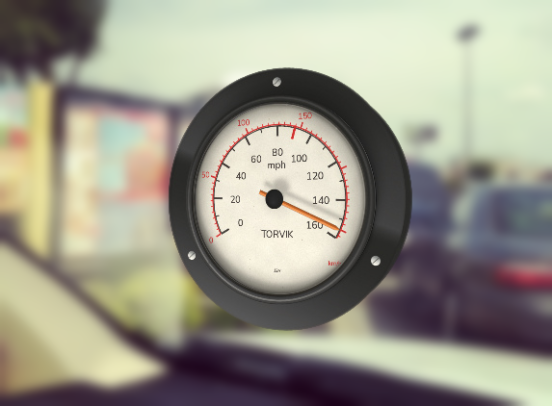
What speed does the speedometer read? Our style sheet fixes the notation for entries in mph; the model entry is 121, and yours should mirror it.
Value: 155
